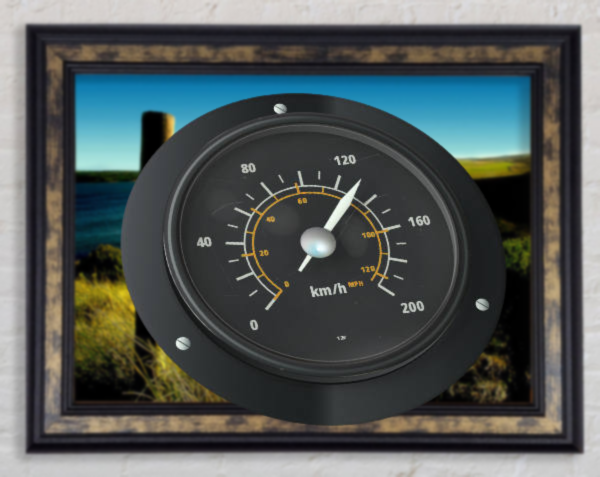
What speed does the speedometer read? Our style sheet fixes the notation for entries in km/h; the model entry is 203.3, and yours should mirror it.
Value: 130
